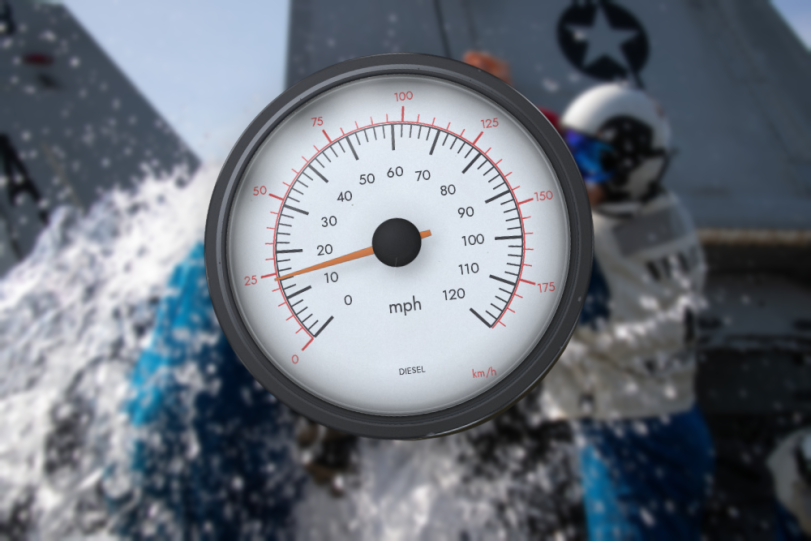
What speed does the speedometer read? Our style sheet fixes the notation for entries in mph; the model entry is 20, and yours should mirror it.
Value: 14
